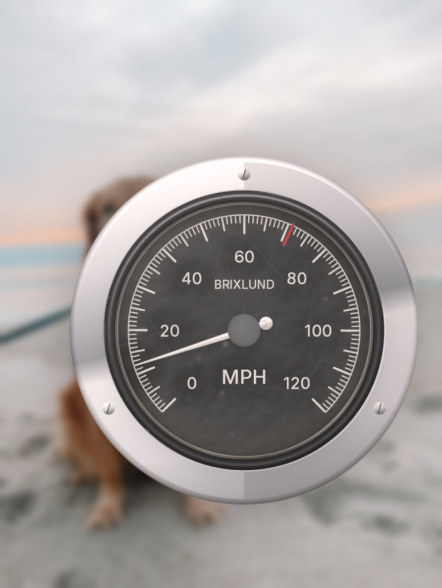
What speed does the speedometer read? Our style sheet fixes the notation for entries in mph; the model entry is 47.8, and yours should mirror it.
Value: 12
